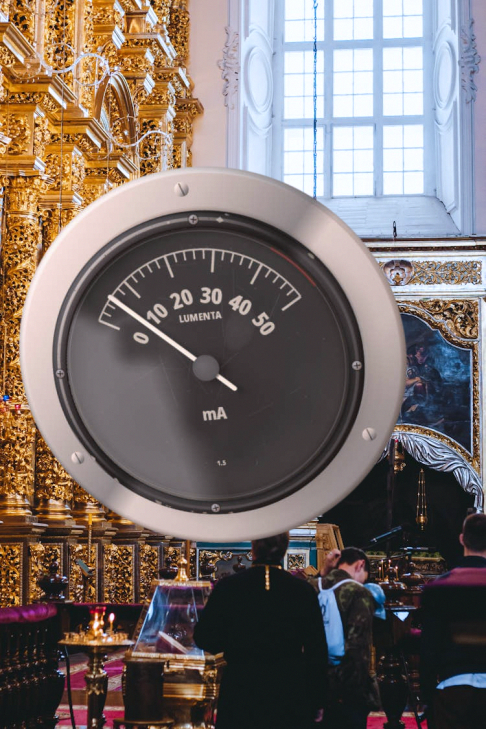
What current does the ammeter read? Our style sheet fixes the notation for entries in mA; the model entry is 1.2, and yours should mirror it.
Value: 6
